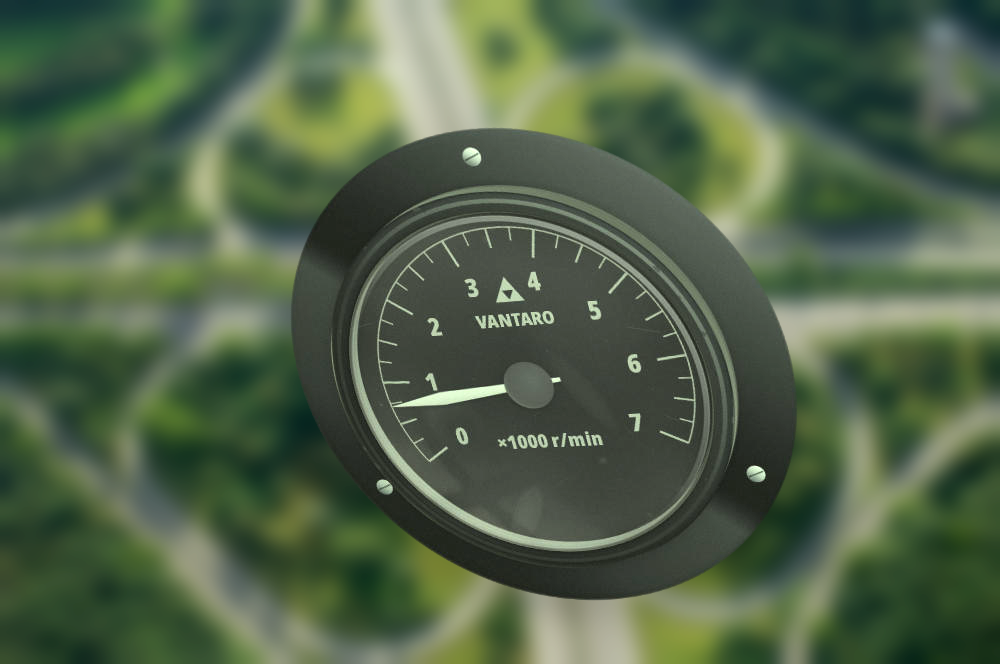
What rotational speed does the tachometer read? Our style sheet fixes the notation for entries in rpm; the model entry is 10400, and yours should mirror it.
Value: 750
